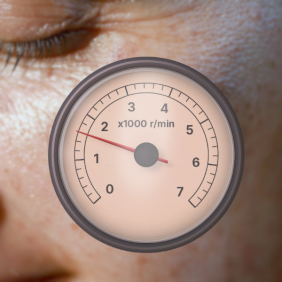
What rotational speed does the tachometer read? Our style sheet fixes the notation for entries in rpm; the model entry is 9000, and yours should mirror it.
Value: 1600
